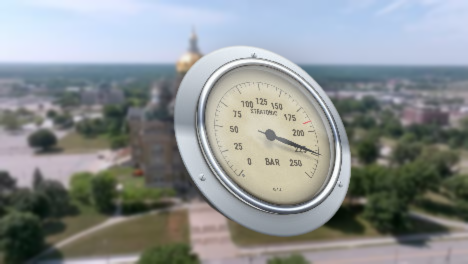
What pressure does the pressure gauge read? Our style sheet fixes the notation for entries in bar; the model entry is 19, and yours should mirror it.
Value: 225
